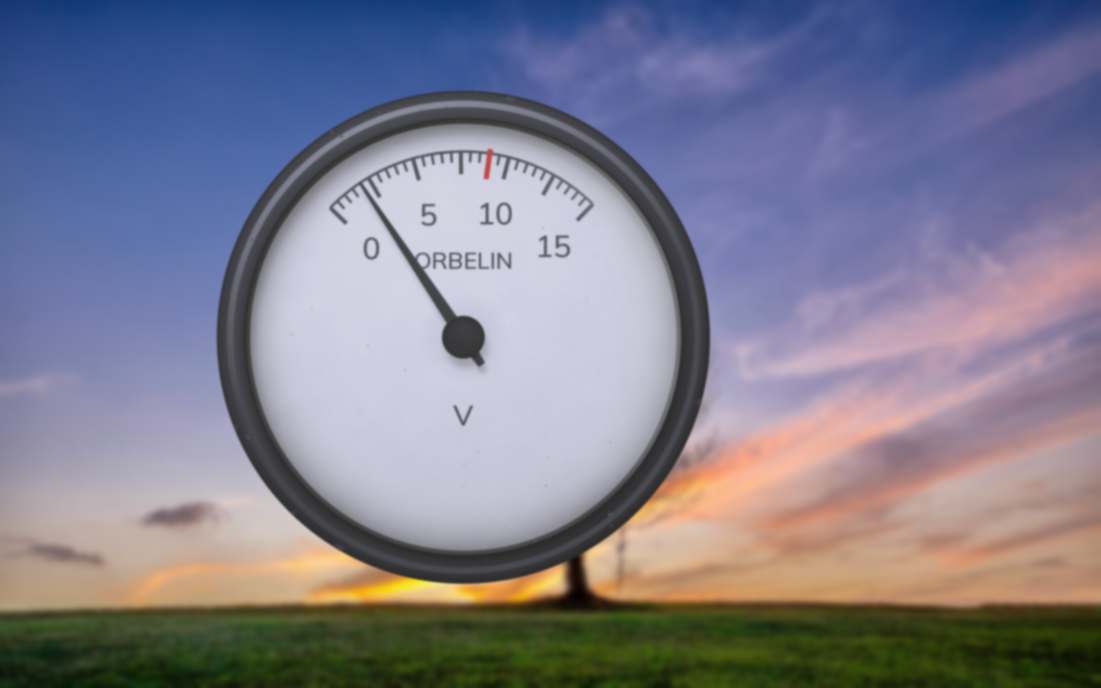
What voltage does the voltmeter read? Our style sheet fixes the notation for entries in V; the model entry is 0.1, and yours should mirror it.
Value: 2
